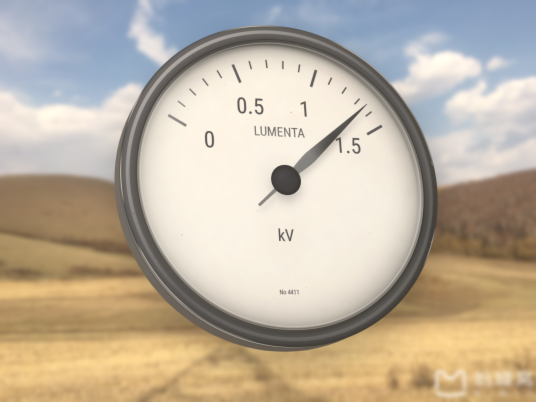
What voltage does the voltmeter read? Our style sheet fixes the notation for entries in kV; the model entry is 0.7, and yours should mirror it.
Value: 1.35
